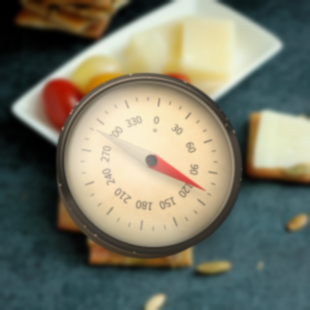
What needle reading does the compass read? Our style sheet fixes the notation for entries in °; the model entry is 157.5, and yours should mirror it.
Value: 110
